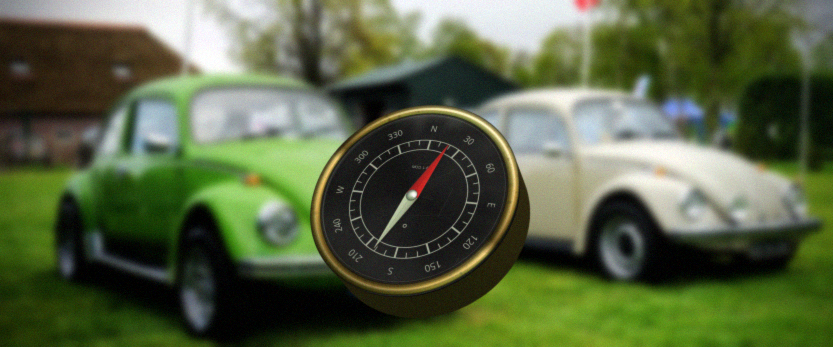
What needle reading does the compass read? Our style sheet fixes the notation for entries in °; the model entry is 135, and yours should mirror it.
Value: 20
